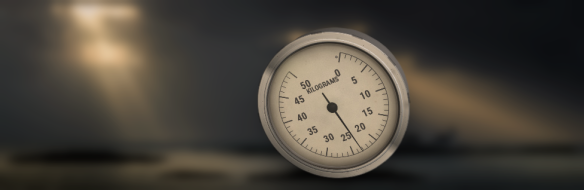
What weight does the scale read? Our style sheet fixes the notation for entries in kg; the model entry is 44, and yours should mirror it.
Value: 23
